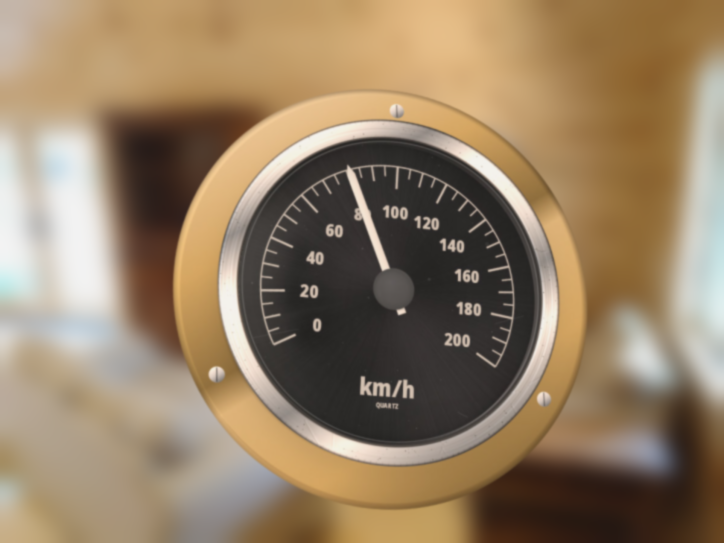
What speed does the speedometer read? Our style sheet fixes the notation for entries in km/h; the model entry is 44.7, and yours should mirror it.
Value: 80
